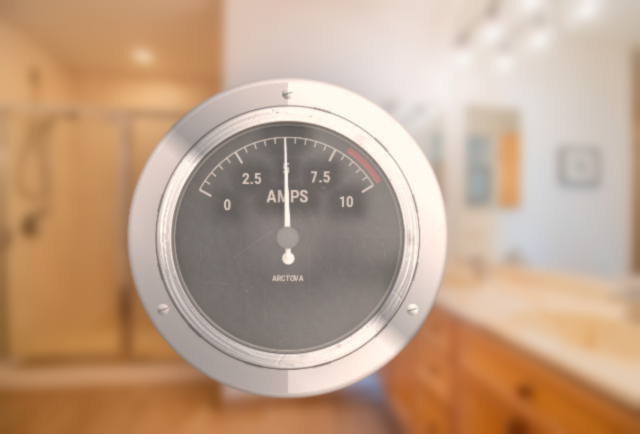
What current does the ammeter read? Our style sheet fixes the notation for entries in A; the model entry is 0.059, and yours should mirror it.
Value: 5
